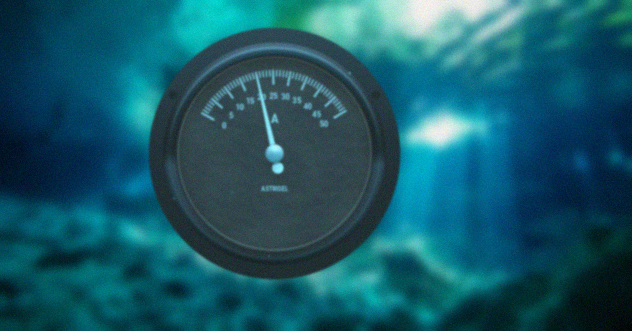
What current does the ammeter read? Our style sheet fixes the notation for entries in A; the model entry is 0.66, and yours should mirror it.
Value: 20
